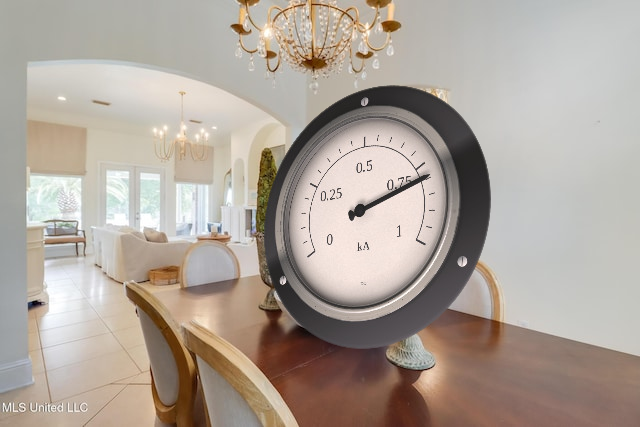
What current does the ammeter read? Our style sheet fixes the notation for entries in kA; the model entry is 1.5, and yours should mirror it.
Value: 0.8
